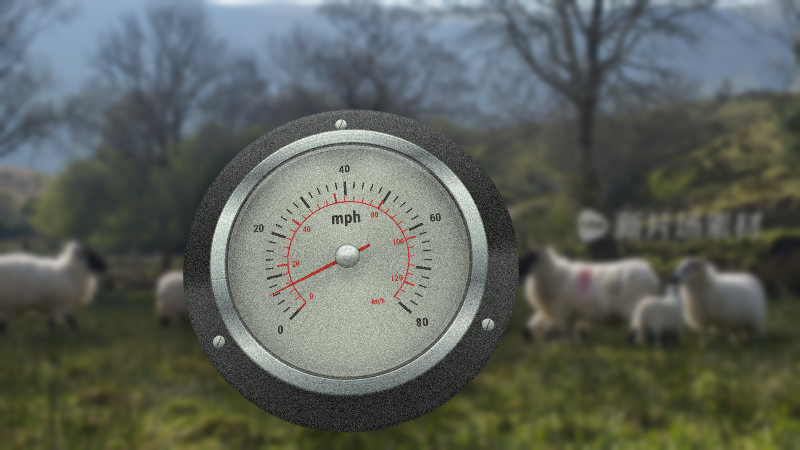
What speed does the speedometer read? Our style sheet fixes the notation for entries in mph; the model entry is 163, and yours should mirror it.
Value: 6
